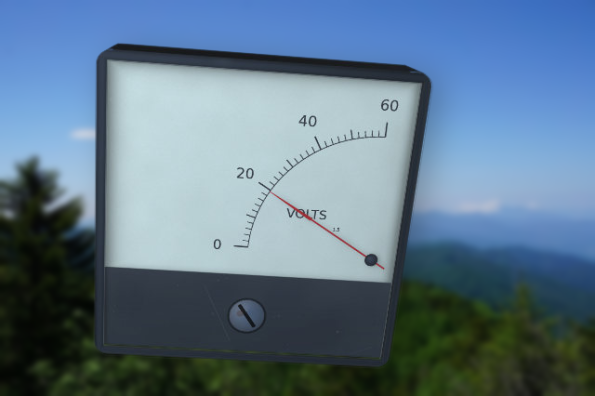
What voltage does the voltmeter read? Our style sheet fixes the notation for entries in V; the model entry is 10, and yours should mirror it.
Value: 20
